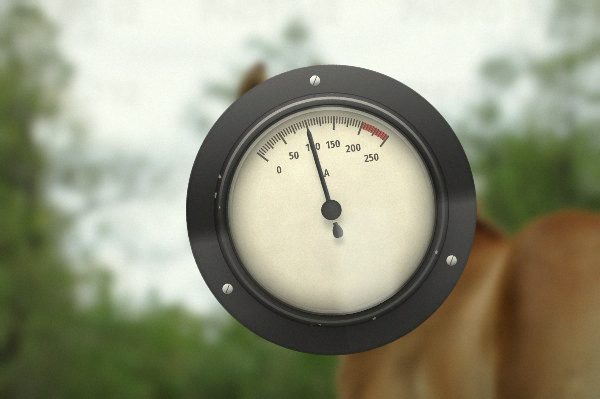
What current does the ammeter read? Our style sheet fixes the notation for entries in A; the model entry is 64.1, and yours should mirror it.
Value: 100
